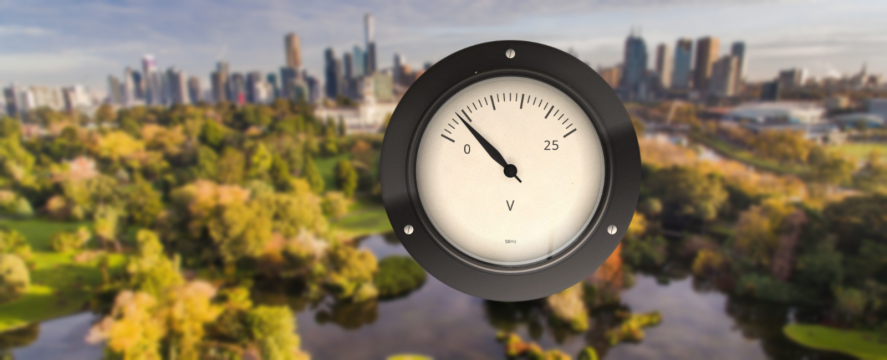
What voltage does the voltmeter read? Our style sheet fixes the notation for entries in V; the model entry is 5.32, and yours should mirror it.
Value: 4
